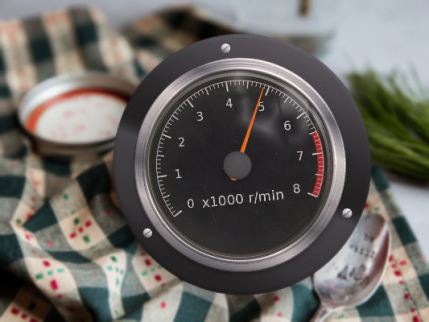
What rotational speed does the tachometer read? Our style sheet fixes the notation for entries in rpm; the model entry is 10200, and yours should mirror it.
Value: 4900
